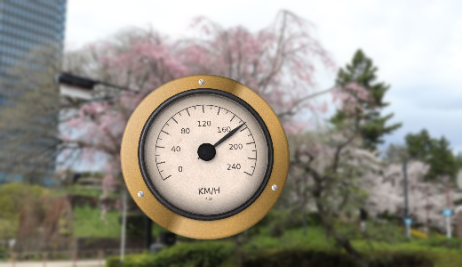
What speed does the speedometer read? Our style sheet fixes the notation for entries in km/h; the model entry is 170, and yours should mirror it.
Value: 175
